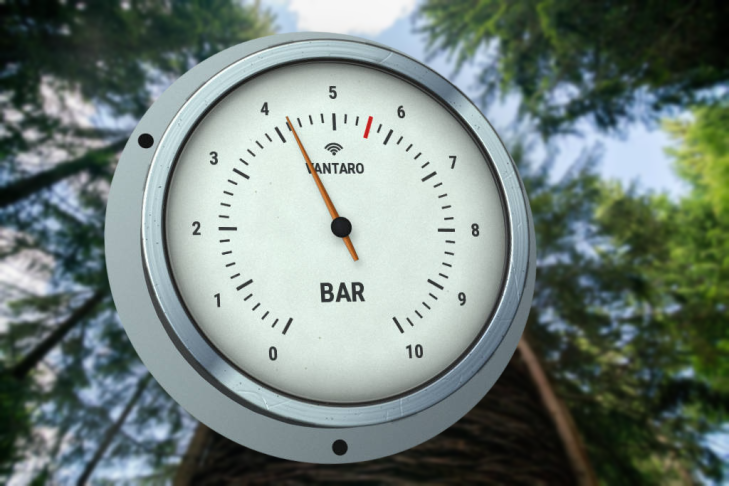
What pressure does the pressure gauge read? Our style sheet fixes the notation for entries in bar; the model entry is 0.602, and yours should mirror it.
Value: 4.2
